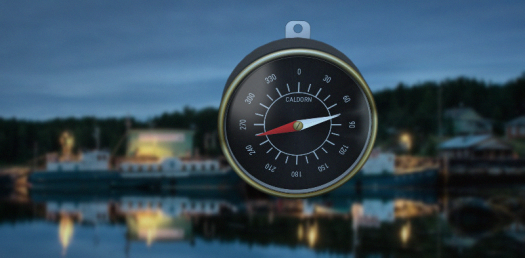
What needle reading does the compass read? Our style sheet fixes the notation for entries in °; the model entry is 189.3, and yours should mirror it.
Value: 255
